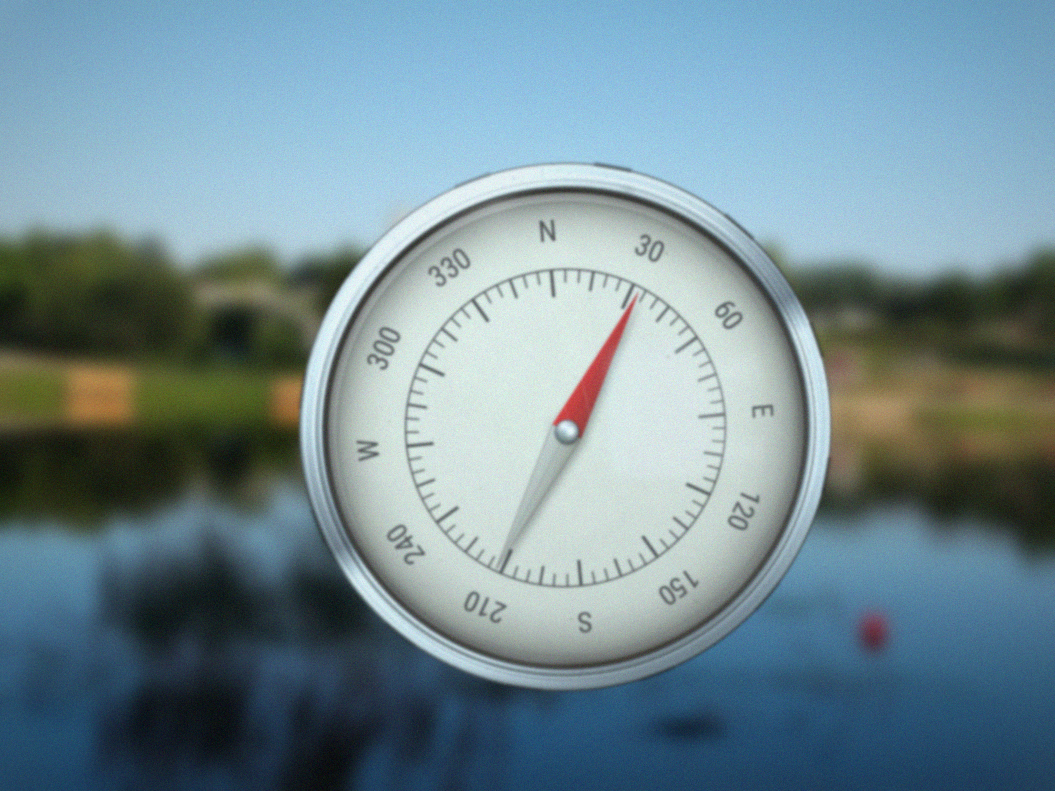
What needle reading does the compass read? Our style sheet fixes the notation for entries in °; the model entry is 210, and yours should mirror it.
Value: 32.5
